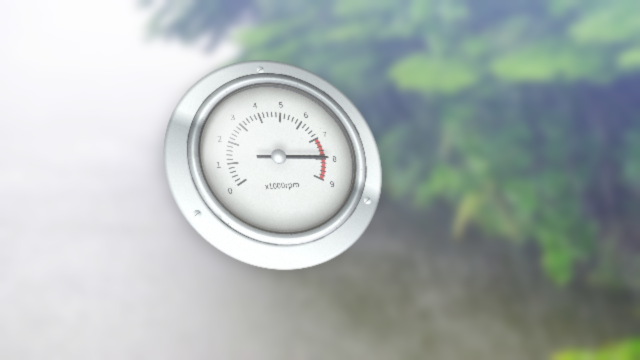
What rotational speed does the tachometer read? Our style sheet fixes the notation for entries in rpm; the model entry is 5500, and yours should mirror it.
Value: 8000
